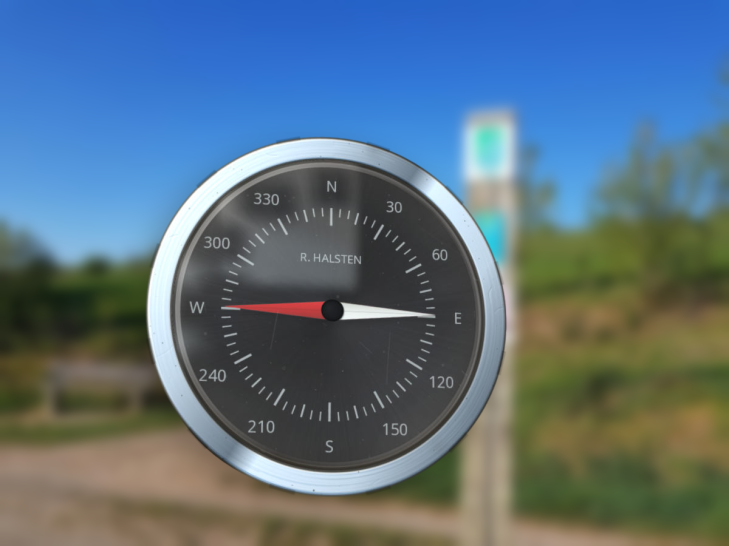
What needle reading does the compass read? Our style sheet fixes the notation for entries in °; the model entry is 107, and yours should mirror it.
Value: 270
